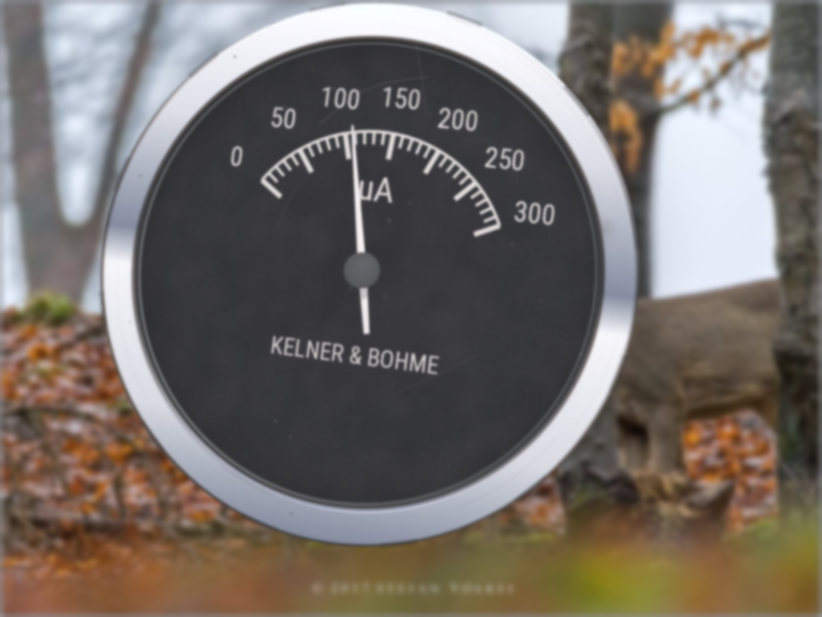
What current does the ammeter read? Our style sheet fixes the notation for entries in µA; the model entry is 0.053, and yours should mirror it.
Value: 110
